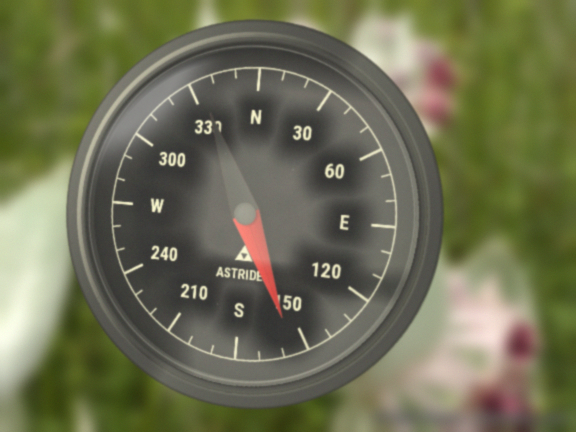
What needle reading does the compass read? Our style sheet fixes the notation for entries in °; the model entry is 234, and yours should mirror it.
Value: 155
